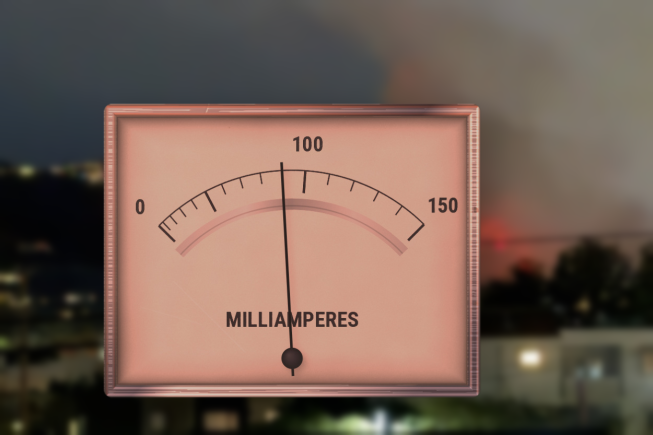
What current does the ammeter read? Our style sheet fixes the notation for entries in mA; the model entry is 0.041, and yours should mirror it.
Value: 90
